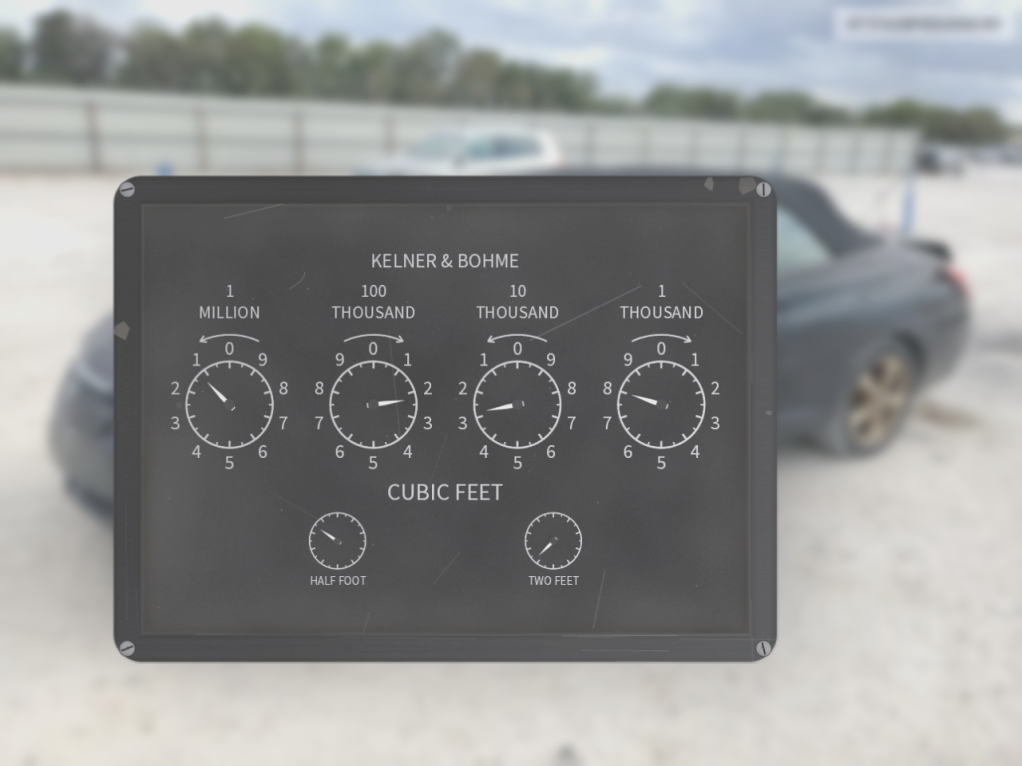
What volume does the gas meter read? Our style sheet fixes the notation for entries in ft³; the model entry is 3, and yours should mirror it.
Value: 122800
